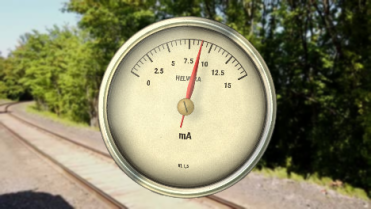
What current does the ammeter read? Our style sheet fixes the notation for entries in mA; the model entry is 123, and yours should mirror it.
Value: 9
